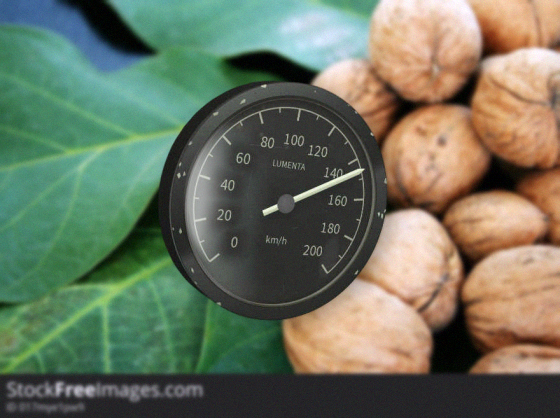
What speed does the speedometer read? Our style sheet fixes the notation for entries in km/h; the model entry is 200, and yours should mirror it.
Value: 145
